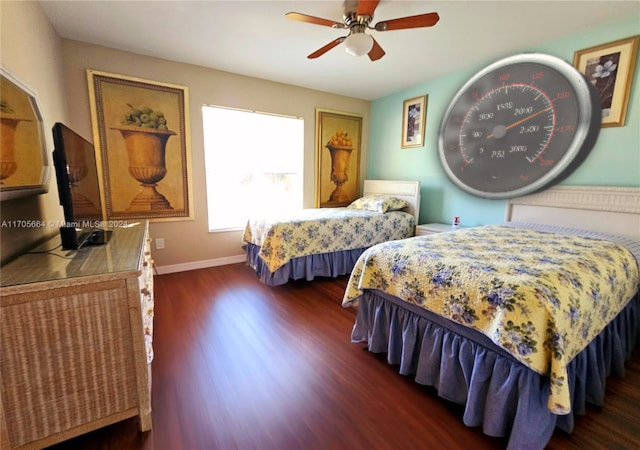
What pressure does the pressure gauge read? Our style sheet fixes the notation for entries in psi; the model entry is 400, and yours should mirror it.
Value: 2250
